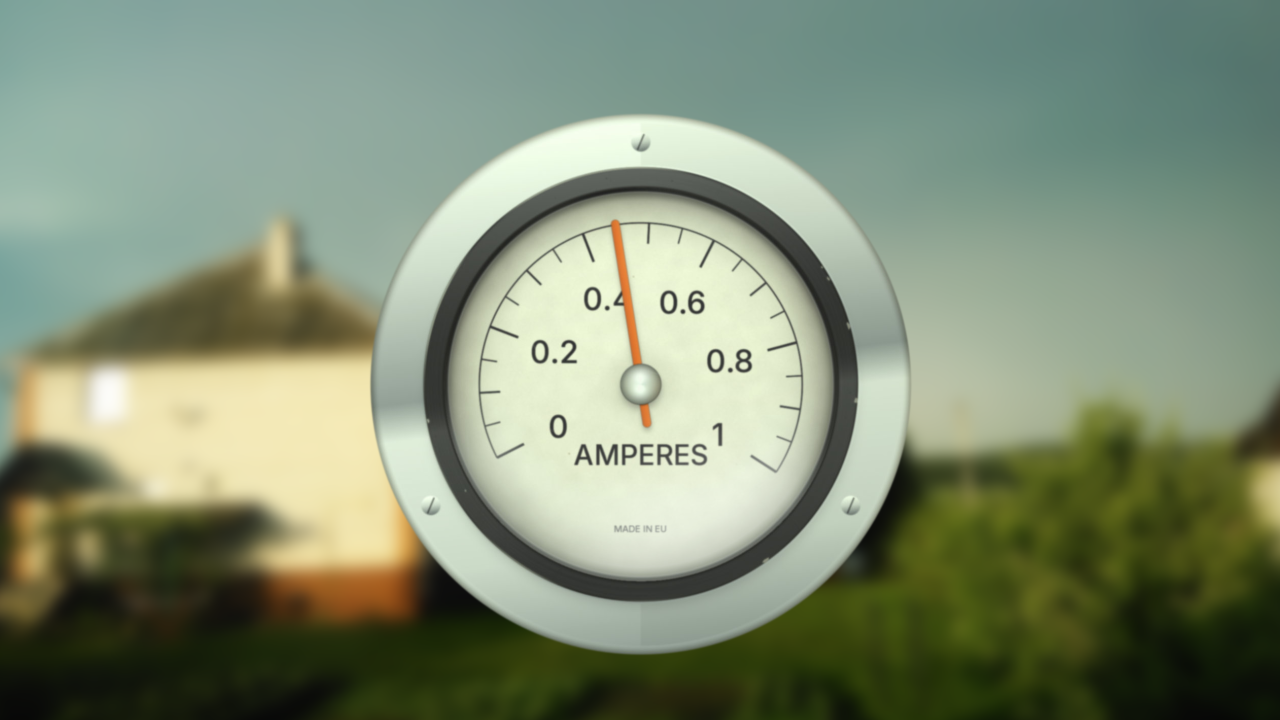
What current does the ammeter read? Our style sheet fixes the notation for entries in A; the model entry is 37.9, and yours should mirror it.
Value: 0.45
